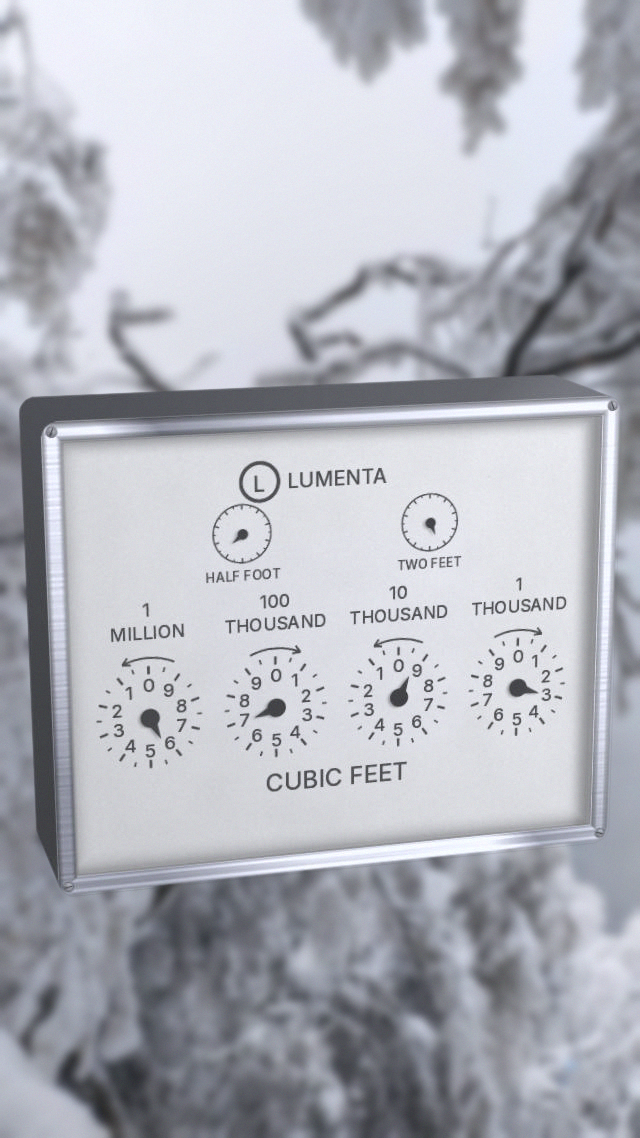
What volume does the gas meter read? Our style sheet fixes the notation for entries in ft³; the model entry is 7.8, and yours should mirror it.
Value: 569300
